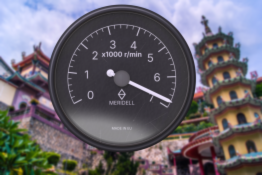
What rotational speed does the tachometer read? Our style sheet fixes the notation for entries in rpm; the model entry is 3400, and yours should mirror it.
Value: 6800
